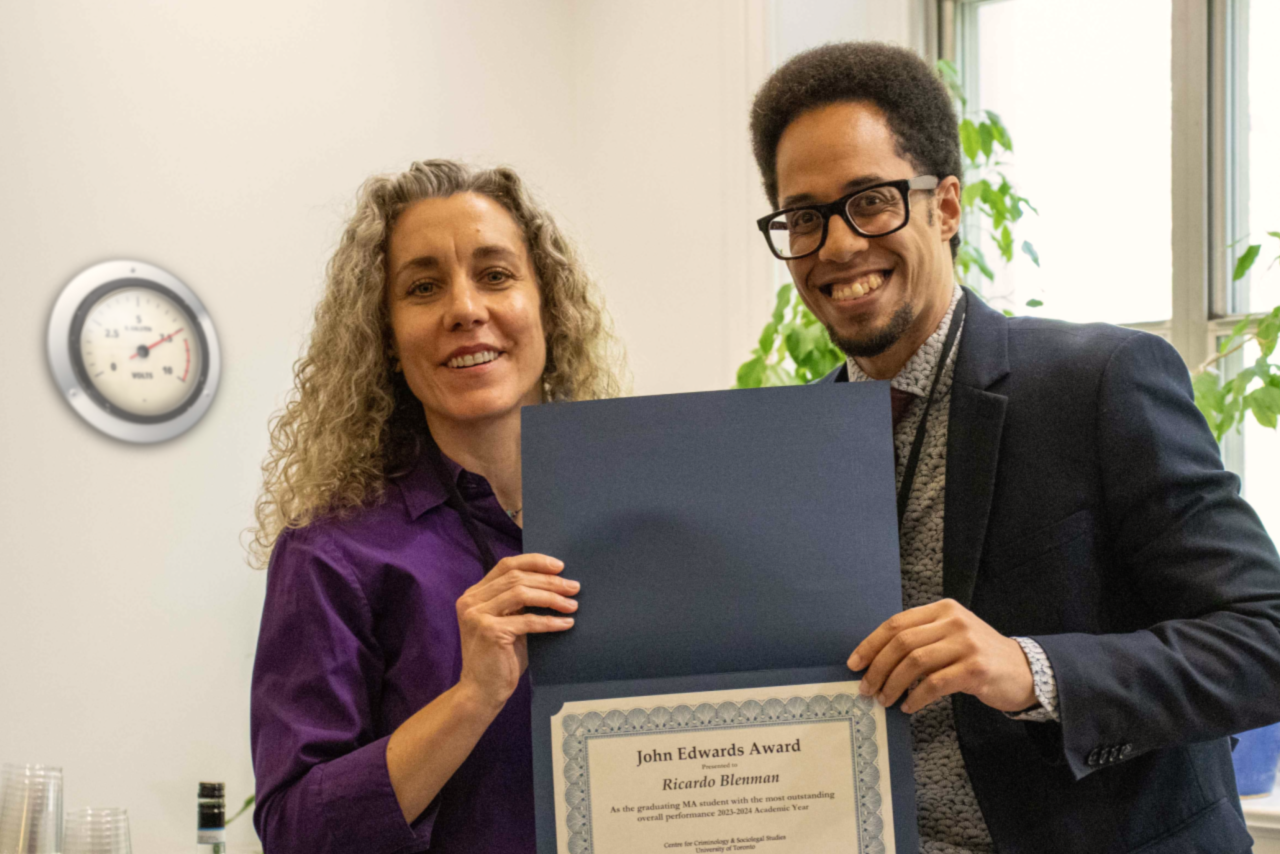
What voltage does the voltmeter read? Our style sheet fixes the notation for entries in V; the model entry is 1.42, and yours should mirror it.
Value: 7.5
